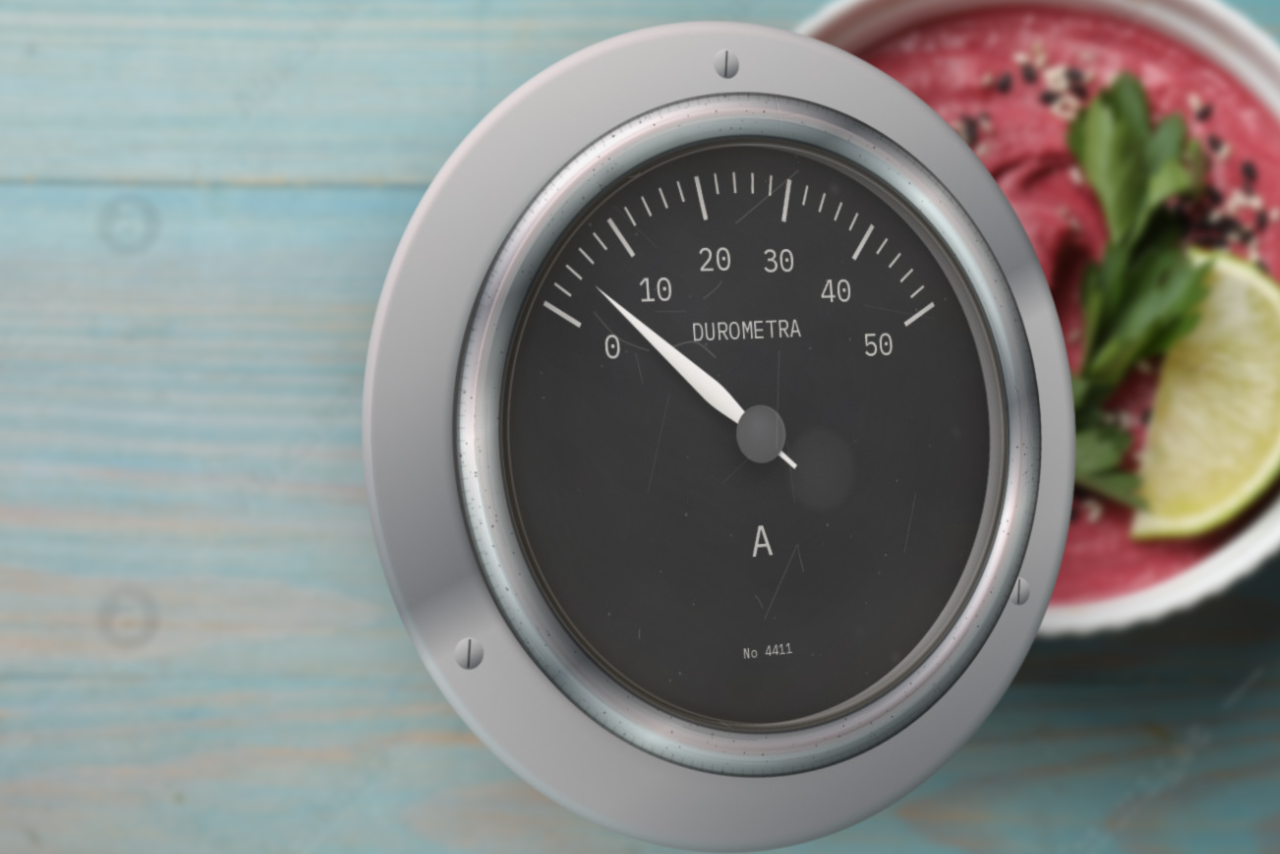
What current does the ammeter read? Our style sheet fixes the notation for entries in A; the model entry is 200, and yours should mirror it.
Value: 4
